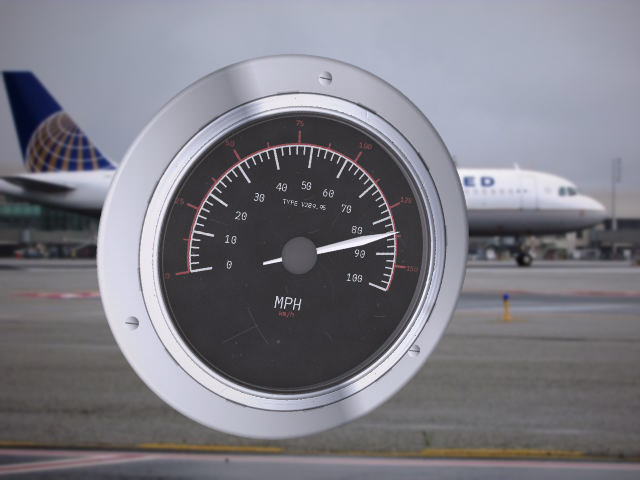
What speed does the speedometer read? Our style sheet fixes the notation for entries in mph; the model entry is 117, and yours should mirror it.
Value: 84
